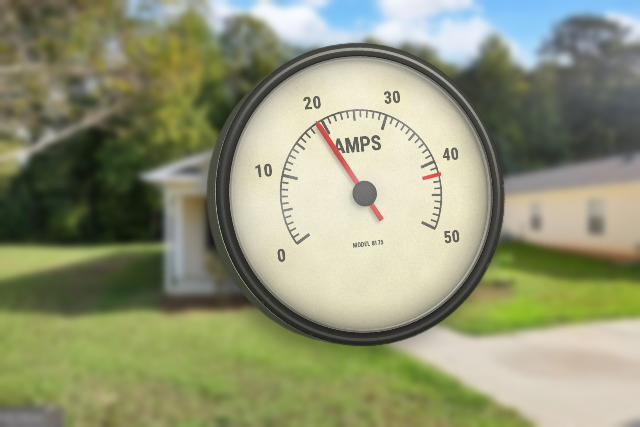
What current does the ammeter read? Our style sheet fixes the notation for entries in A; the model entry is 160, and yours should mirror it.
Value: 19
